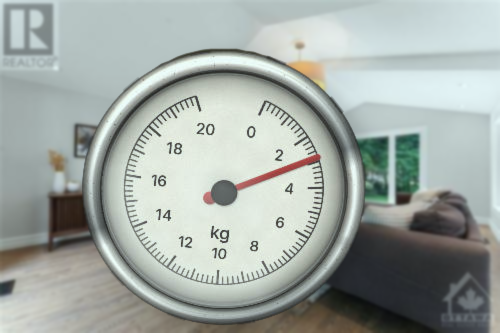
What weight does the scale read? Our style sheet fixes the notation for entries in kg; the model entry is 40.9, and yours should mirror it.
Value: 2.8
